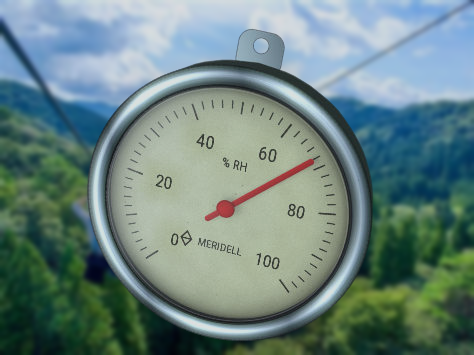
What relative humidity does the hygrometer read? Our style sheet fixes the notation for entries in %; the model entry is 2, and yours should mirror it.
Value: 68
